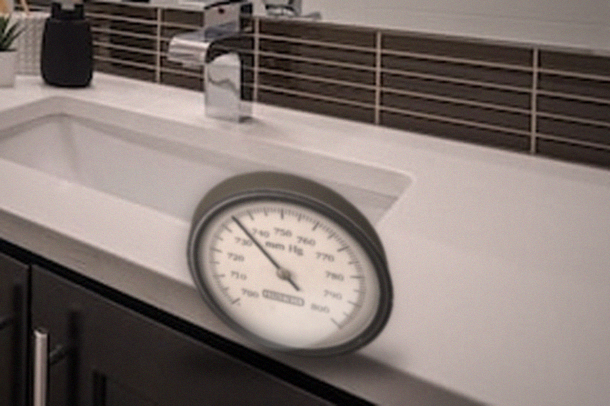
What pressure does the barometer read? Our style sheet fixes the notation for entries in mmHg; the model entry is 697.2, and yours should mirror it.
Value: 735
